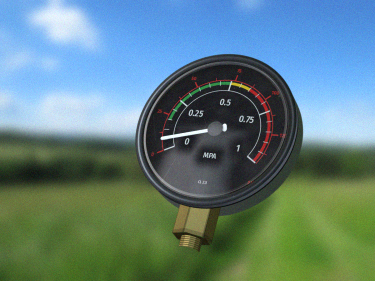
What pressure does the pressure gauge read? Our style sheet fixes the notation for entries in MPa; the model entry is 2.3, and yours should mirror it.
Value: 0.05
